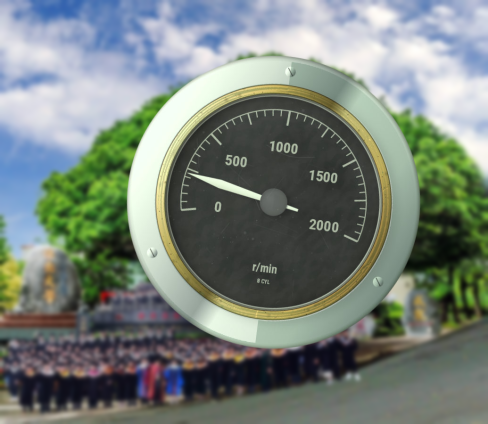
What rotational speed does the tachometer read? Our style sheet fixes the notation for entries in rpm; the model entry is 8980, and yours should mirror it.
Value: 225
